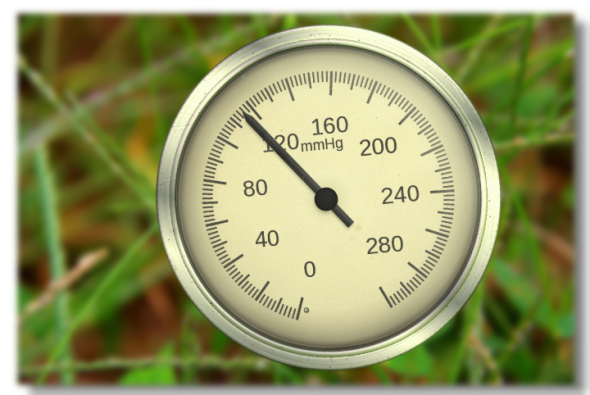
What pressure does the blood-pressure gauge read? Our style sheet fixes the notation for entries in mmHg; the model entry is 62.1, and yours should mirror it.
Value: 116
